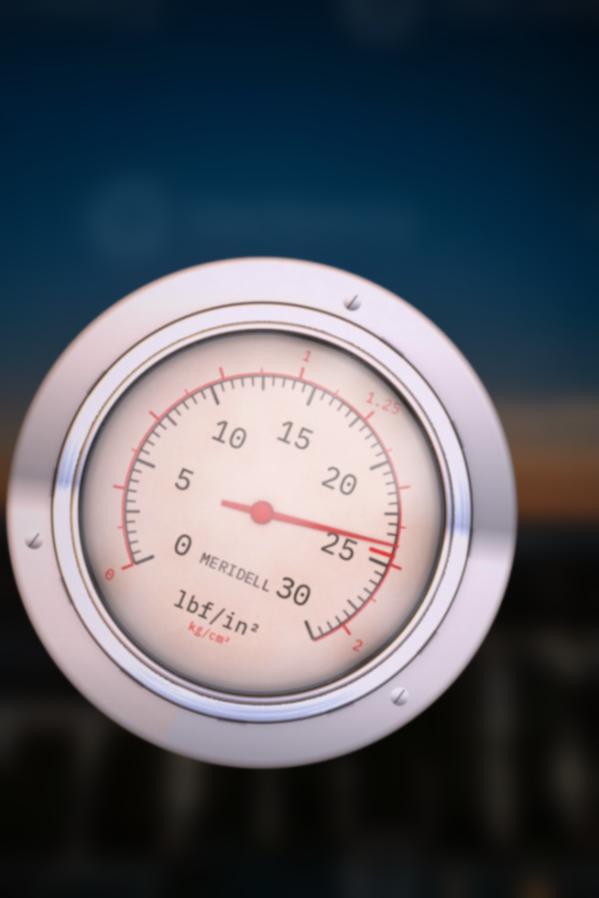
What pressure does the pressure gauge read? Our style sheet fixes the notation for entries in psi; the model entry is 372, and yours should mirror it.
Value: 24
